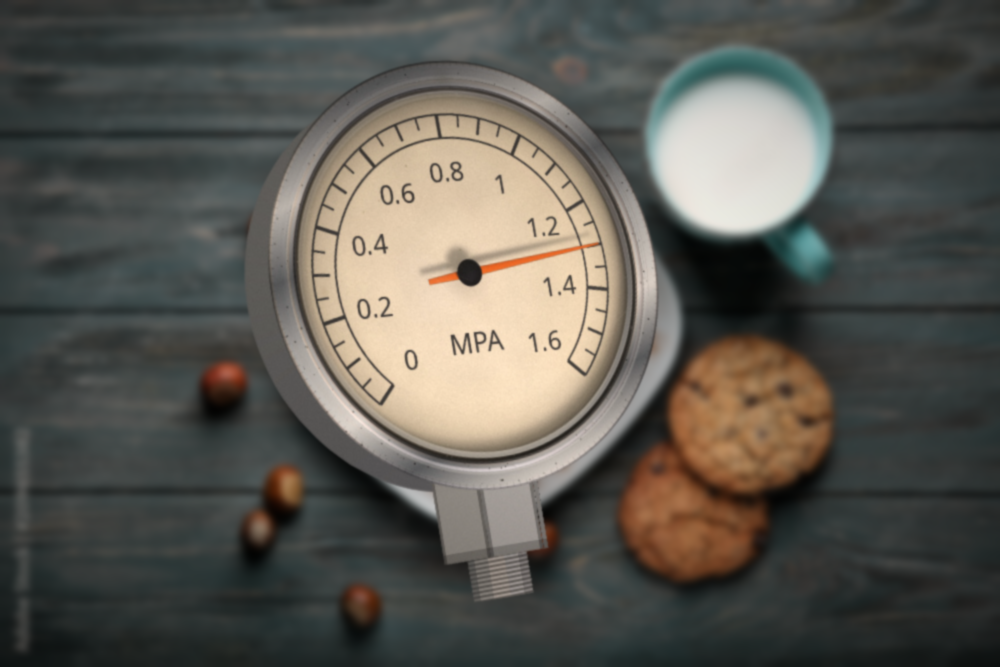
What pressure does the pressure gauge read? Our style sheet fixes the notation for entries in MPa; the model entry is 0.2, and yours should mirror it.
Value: 1.3
